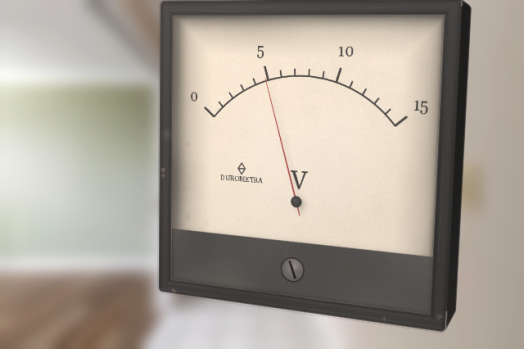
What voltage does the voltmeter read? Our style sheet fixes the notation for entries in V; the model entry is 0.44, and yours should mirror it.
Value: 5
